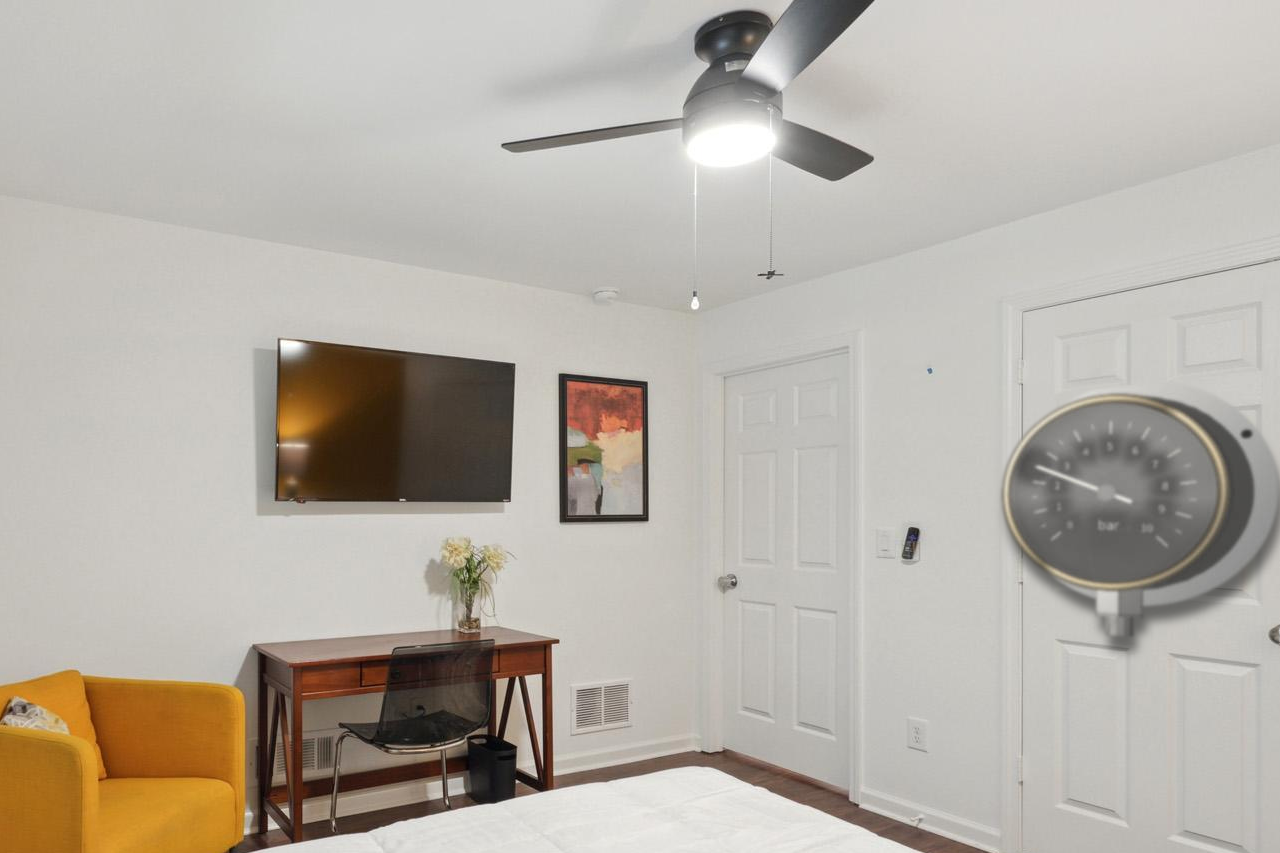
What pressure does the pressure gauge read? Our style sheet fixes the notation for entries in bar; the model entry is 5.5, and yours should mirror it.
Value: 2.5
